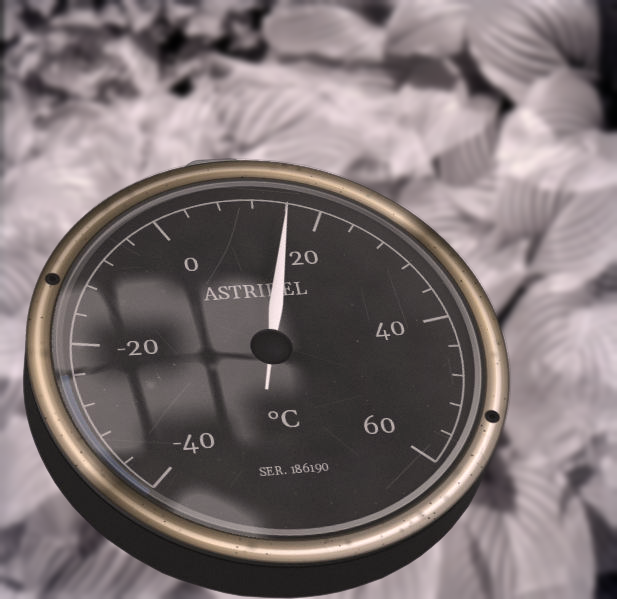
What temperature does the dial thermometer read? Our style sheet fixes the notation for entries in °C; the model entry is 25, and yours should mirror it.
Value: 16
